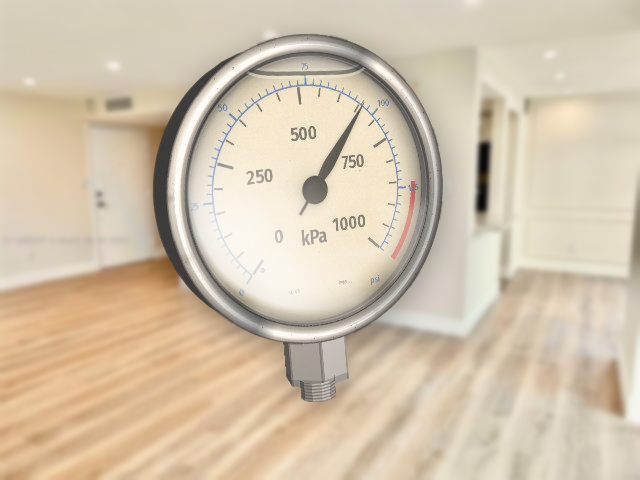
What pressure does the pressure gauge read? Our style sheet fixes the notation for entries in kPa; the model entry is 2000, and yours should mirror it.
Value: 650
